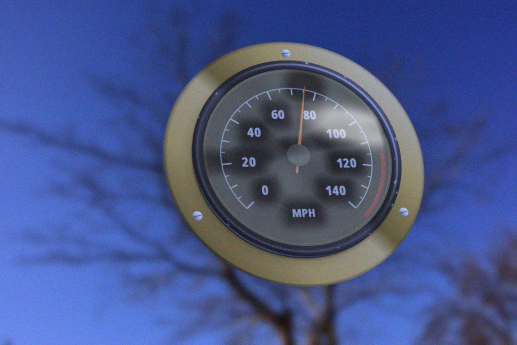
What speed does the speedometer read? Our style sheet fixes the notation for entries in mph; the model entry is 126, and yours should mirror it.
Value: 75
